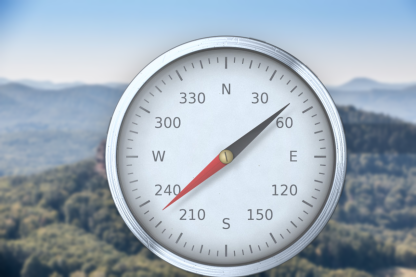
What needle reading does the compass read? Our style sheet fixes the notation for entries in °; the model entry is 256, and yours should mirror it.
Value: 230
